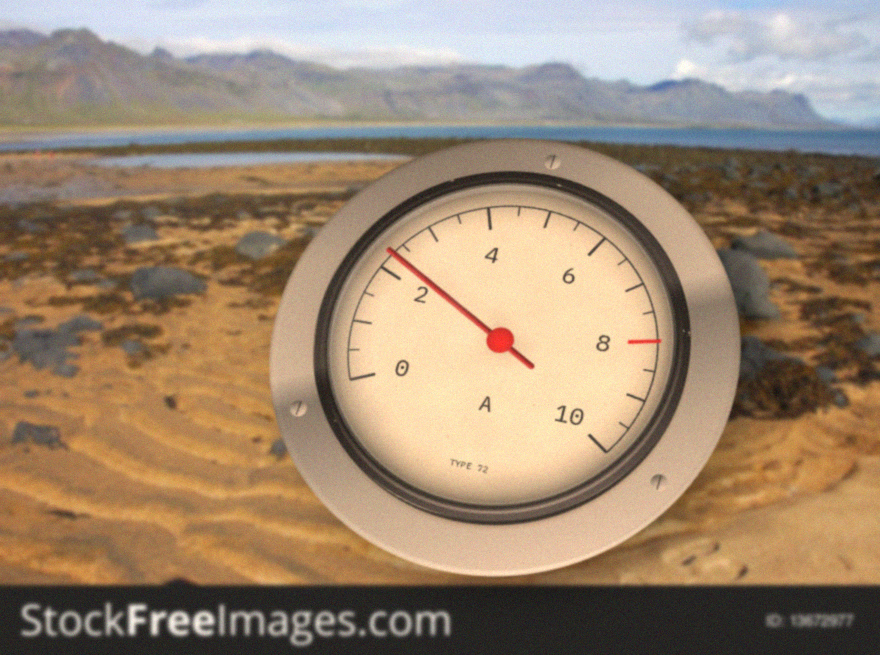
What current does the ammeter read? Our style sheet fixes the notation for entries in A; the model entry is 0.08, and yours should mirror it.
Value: 2.25
